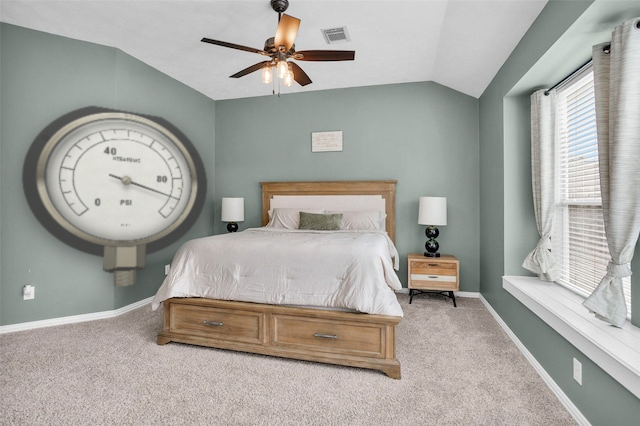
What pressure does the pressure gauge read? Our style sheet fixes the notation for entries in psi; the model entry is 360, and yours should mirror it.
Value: 90
